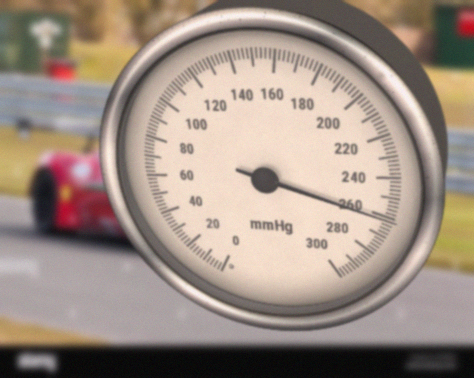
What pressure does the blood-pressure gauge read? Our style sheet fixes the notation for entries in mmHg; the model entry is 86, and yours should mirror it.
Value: 260
